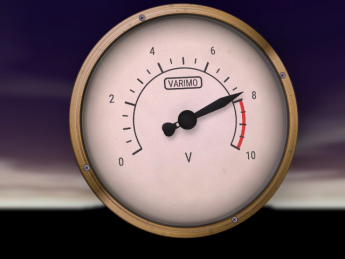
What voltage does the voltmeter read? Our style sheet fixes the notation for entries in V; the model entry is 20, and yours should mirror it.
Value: 7.75
